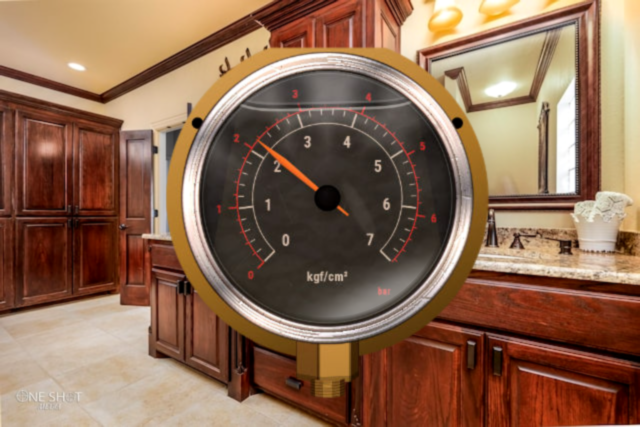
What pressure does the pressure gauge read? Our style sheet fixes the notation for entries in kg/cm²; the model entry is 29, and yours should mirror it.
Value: 2.2
